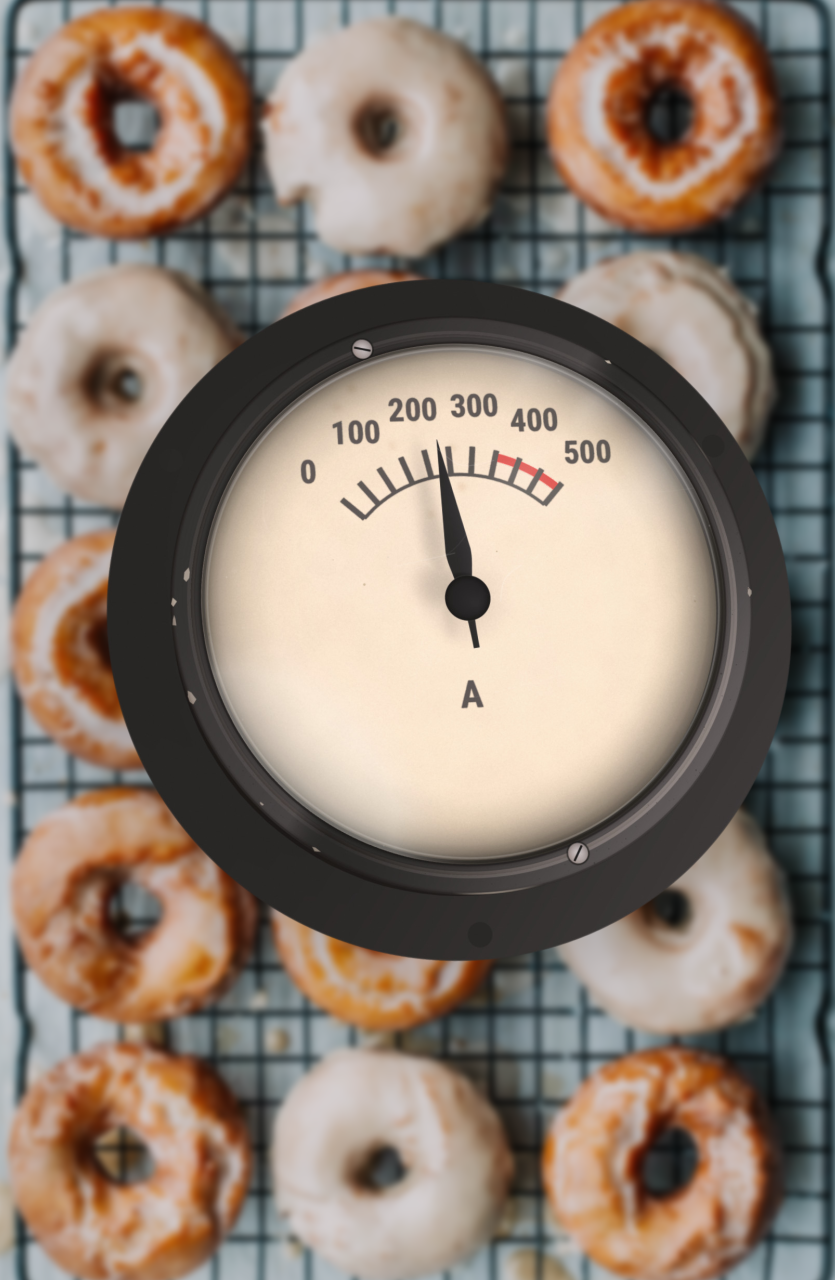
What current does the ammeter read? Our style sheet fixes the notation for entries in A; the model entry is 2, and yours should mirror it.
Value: 225
